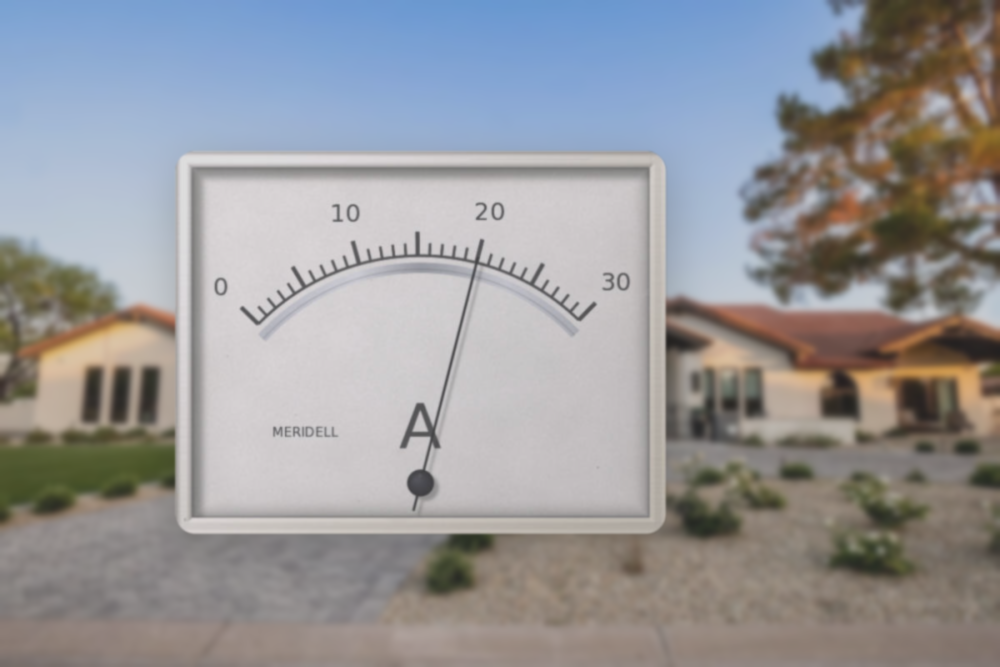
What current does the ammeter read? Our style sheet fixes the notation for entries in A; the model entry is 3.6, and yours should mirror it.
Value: 20
